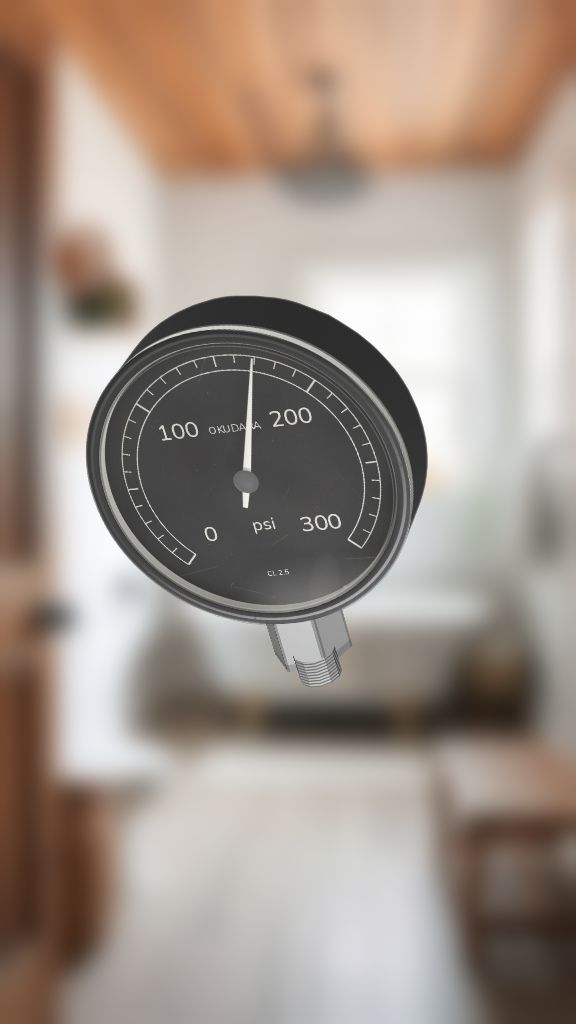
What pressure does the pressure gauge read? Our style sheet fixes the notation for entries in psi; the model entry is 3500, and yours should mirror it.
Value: 170
